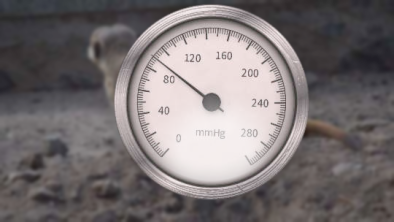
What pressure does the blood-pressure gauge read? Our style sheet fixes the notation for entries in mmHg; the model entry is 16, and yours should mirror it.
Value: 90
